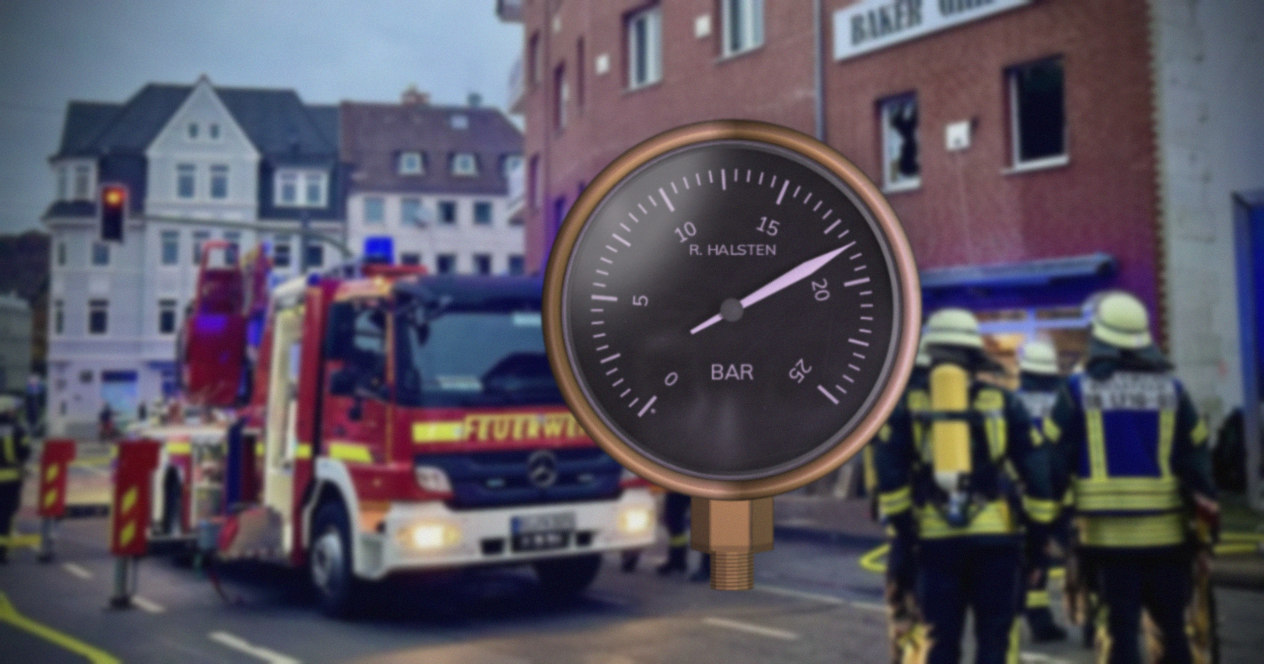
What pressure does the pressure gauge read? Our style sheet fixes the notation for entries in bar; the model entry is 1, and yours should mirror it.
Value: 18.5
